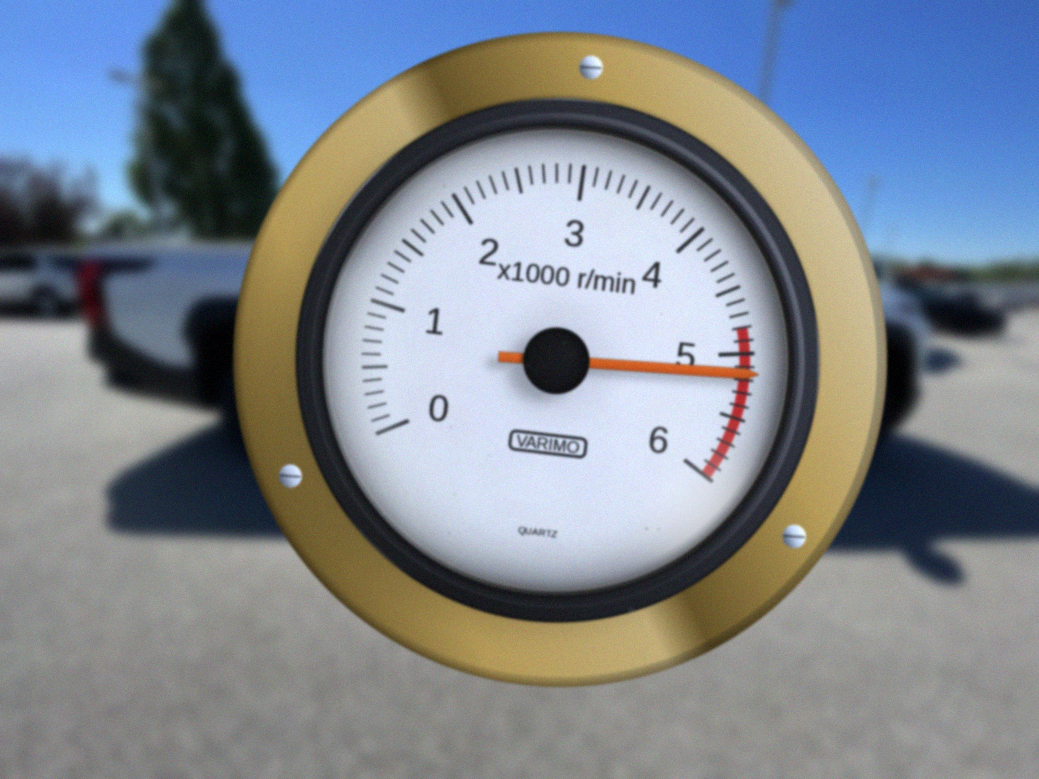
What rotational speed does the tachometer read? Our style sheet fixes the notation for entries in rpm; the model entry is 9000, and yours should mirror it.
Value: 5150
